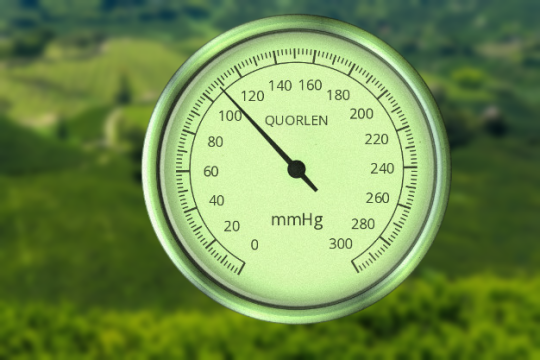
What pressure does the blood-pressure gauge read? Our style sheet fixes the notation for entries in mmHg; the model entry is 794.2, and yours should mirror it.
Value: 108
